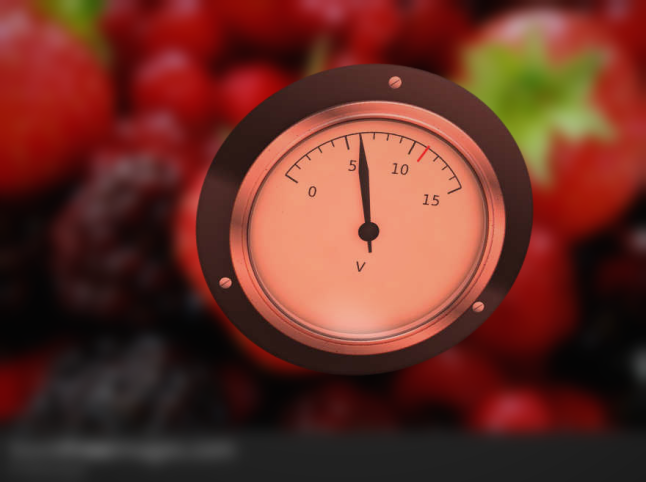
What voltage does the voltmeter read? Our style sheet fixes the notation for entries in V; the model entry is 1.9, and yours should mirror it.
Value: 6
